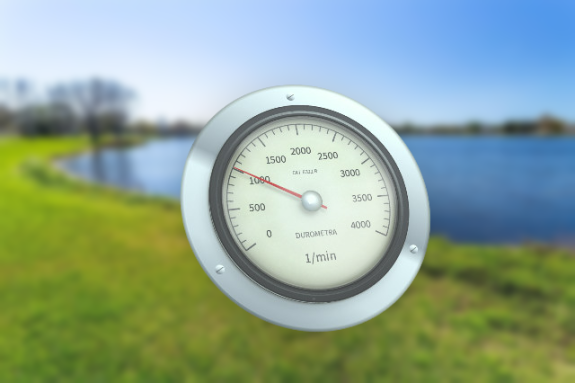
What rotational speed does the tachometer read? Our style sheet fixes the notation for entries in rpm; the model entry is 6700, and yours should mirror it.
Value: 1000
